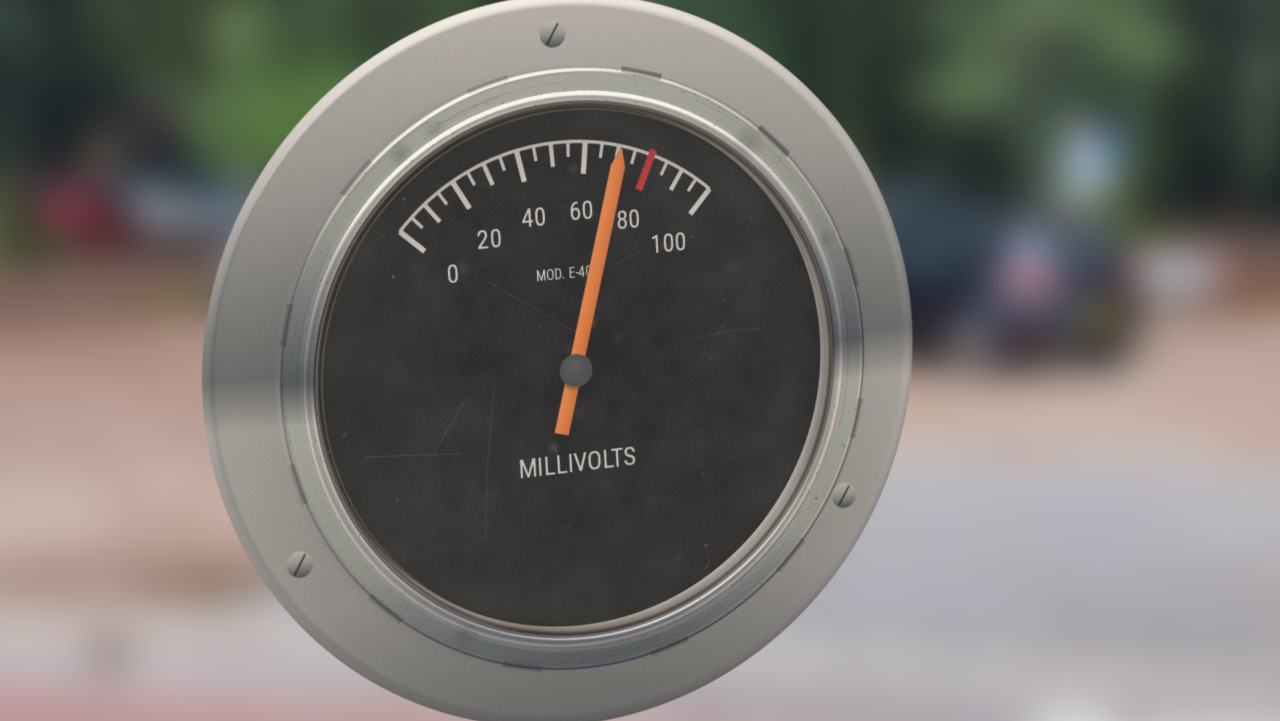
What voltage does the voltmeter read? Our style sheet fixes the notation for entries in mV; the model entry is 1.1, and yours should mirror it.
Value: 70
